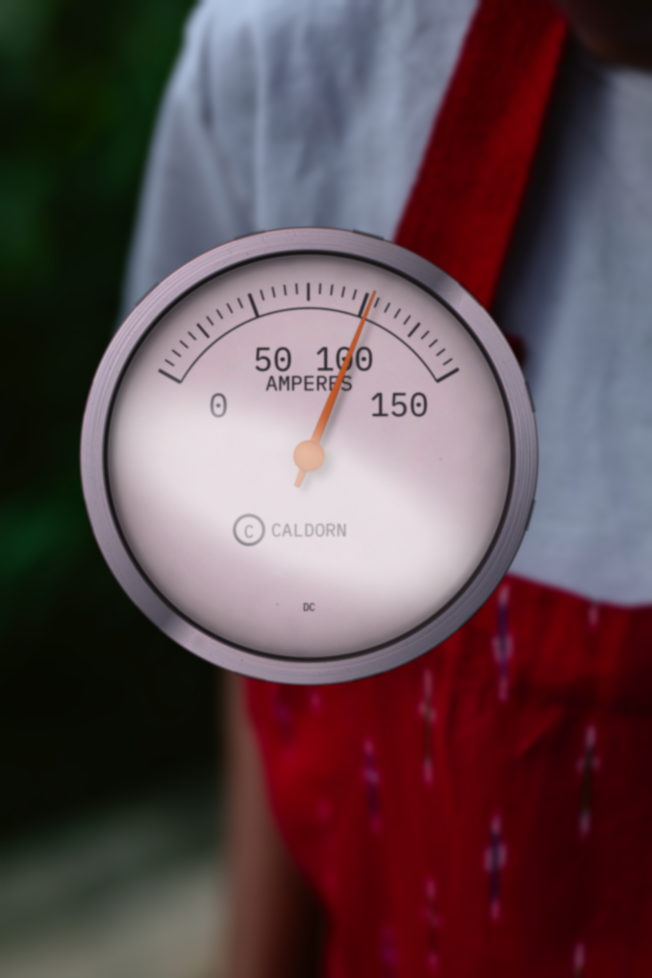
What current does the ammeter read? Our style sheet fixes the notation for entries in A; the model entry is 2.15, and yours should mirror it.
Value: 102.5
